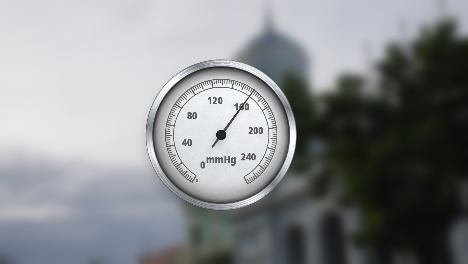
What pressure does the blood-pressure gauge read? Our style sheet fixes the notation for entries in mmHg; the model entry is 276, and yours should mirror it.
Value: 160
